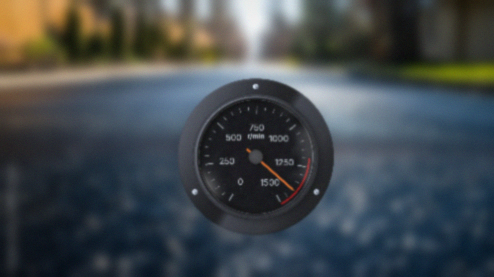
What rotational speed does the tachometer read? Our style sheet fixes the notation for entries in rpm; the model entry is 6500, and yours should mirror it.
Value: 1400
